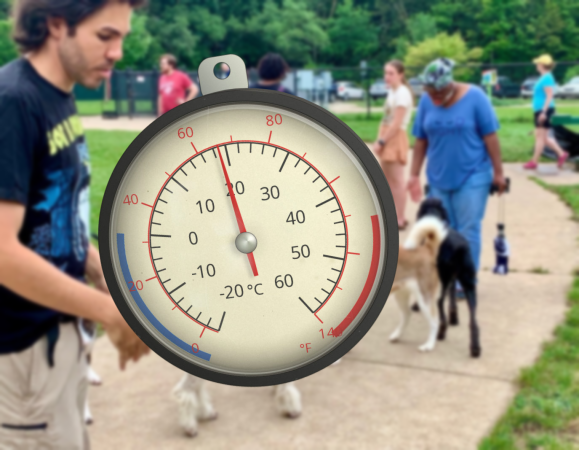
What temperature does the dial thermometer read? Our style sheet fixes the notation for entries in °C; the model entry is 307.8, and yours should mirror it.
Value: 19
